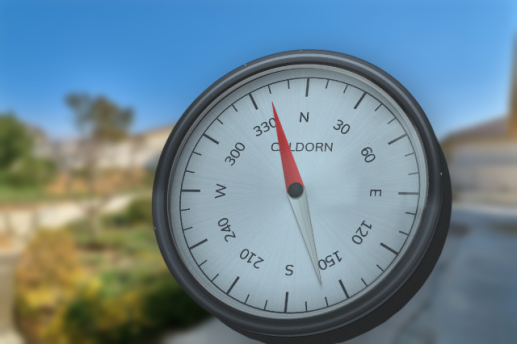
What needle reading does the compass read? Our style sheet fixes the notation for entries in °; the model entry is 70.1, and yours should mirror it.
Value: 340
